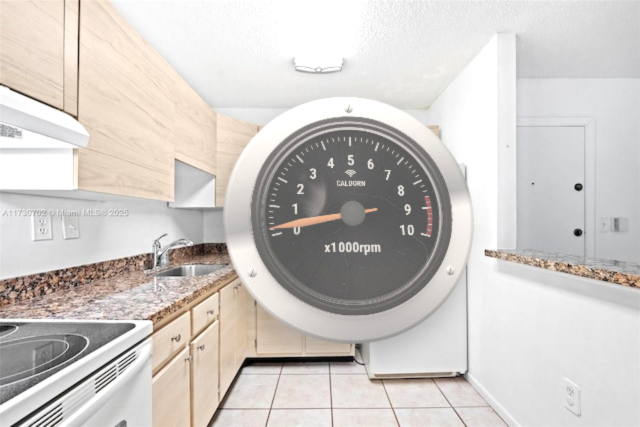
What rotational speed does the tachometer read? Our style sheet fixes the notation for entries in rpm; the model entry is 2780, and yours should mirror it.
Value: 200
